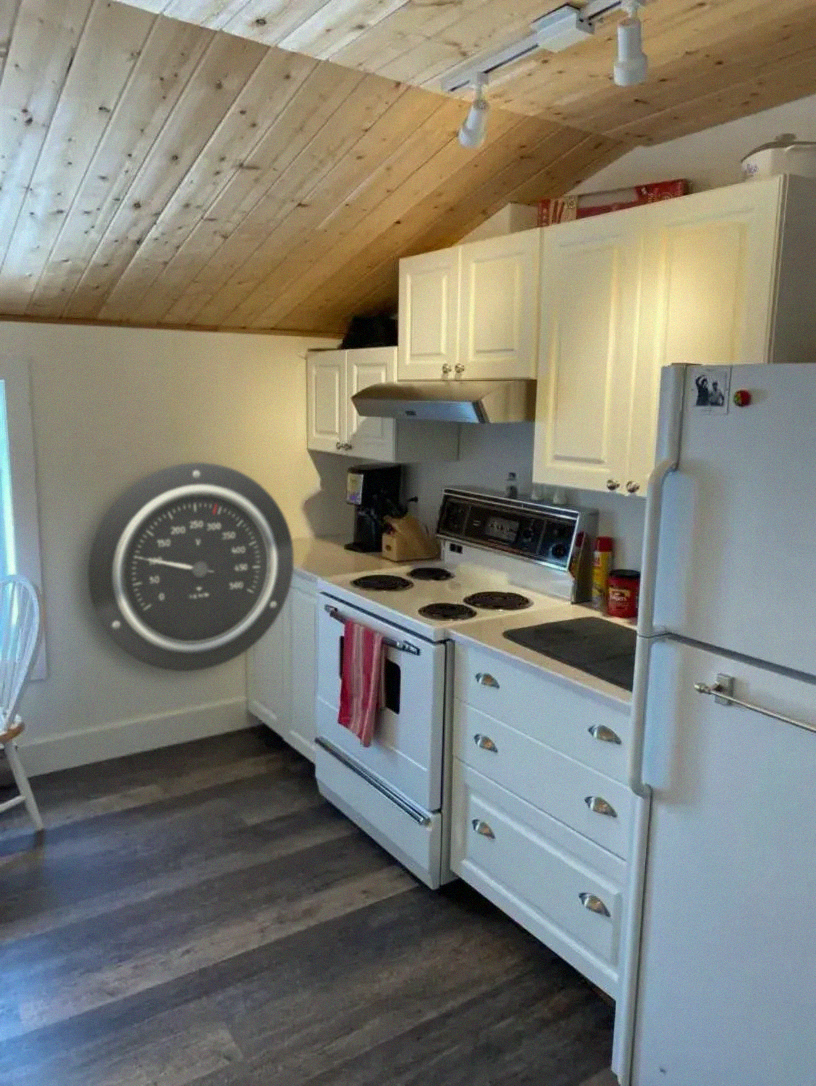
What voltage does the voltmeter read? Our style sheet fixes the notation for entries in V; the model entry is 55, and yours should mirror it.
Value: 100
